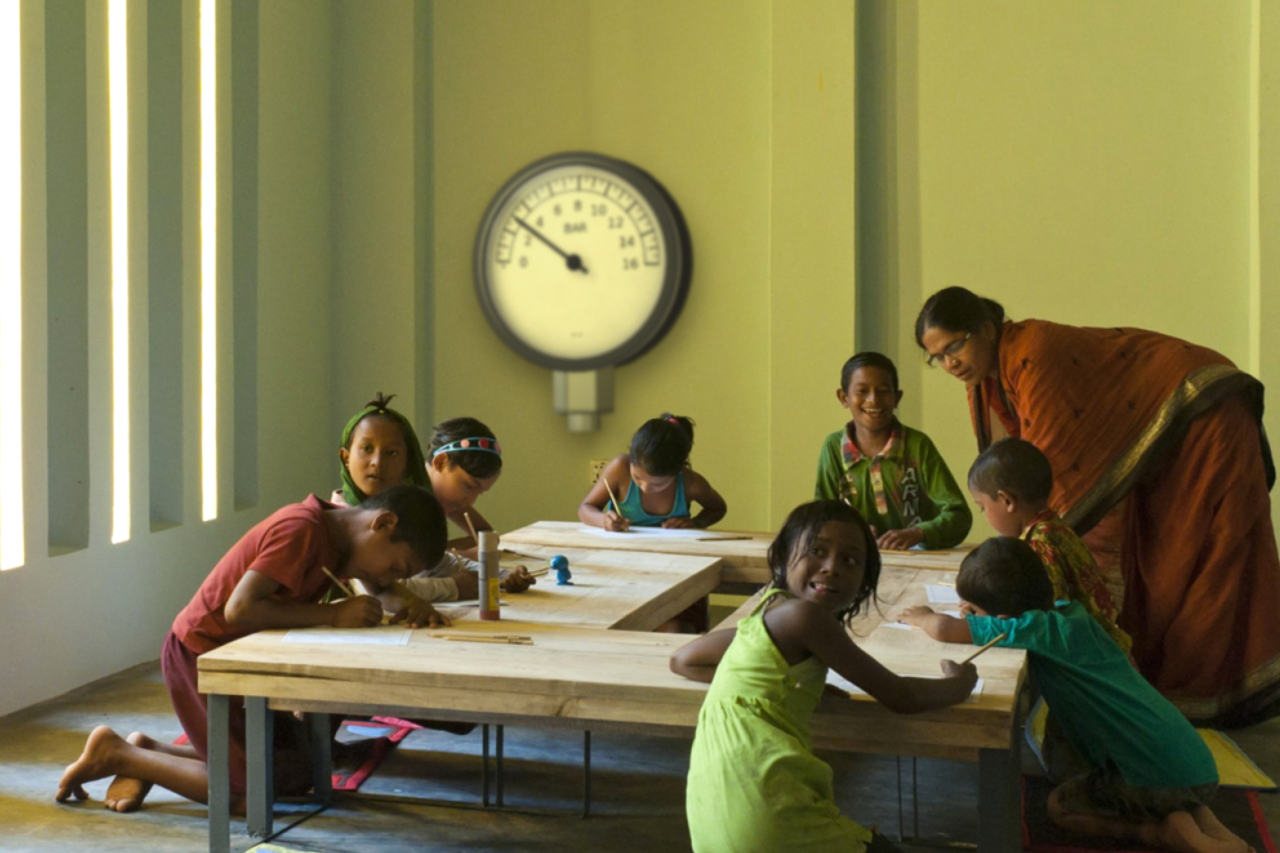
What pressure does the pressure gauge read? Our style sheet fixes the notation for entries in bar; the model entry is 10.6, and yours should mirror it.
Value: 3
